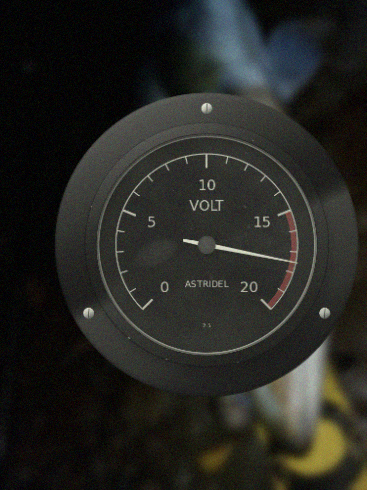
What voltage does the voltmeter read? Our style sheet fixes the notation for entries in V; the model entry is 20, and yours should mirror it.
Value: 17.5
